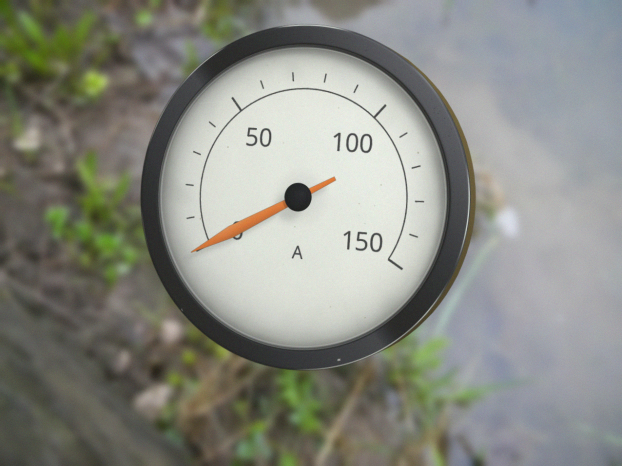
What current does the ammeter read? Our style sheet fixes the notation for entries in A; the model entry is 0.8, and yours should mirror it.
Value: 0
